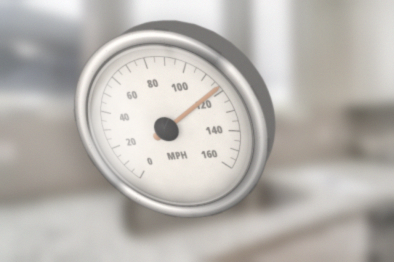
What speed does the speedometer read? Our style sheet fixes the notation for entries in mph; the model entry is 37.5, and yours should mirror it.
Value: 117.5
